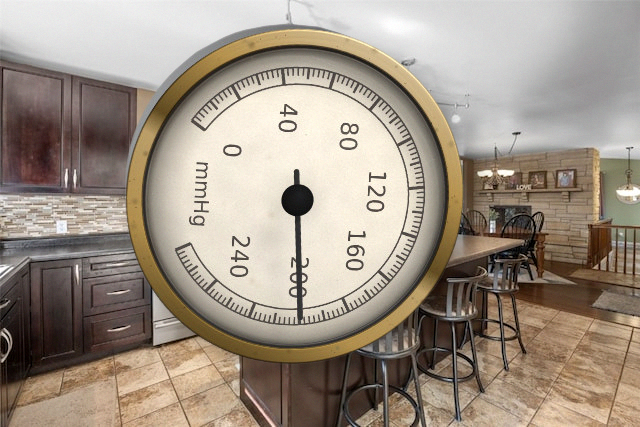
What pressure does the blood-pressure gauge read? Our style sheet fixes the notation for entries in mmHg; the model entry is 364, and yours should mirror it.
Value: 200
